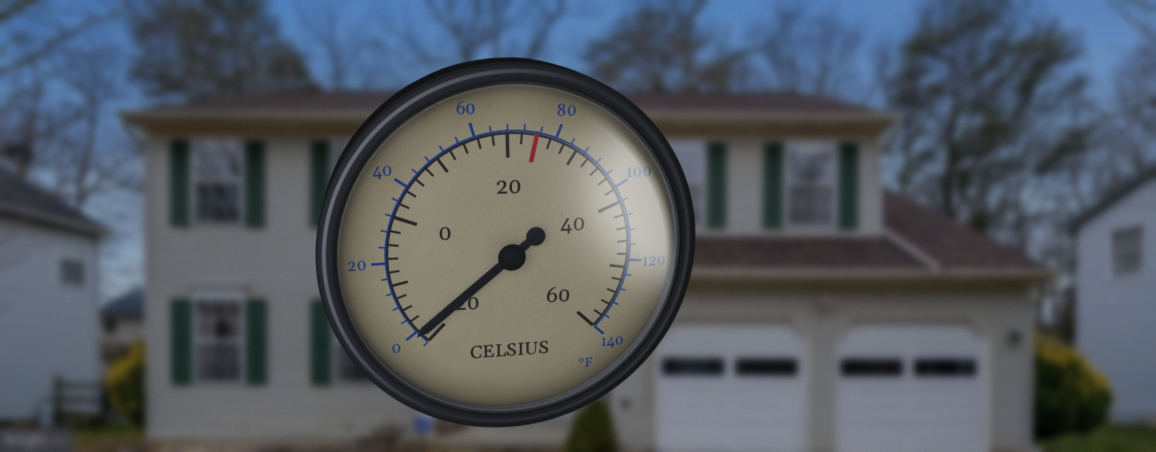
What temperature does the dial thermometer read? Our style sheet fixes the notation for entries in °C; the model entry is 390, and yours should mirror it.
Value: -18
